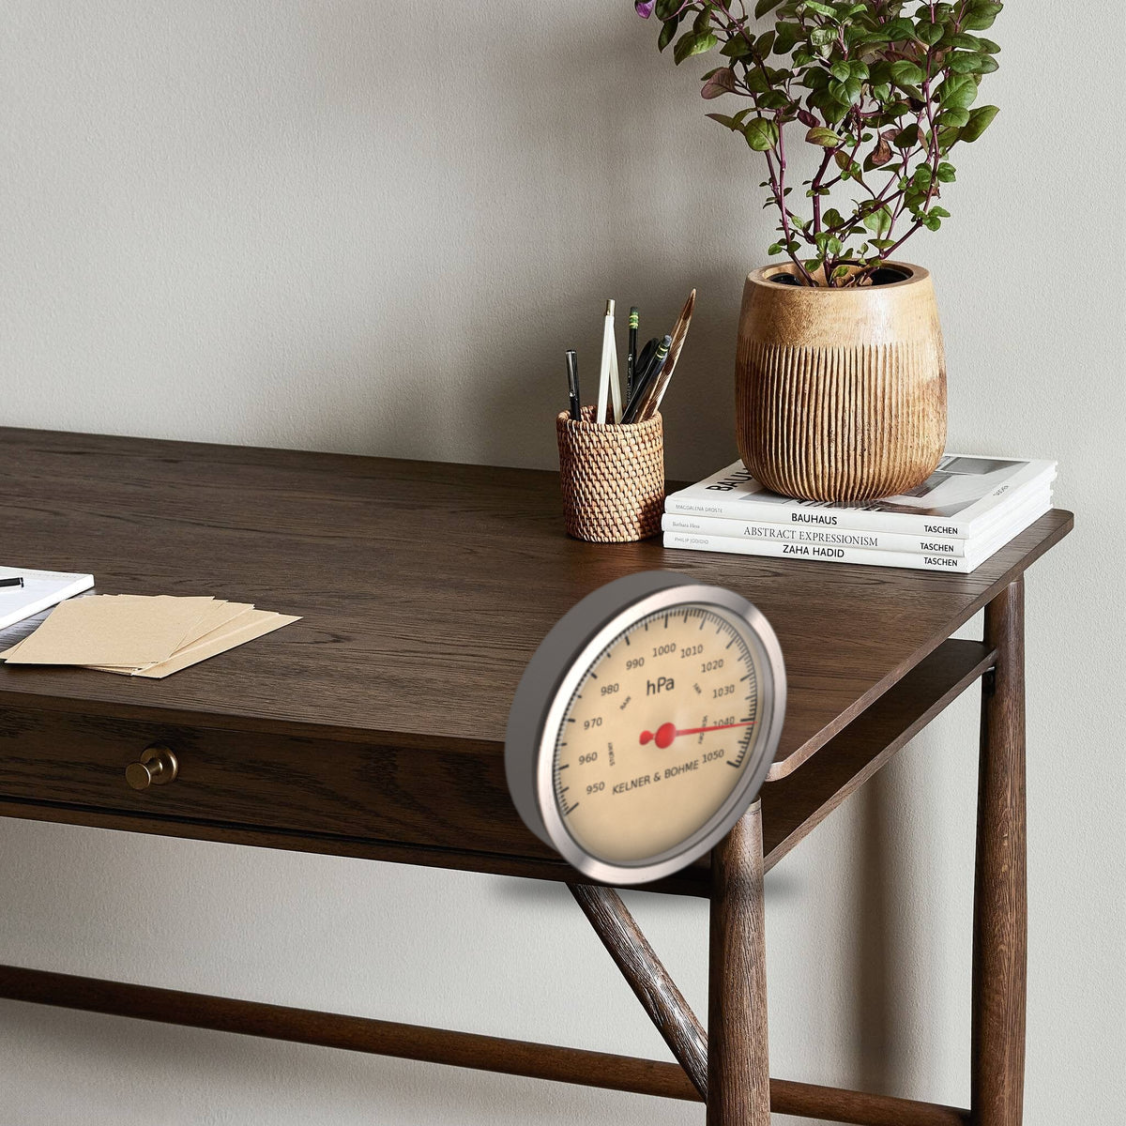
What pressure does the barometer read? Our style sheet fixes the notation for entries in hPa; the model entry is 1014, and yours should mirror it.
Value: 1040
